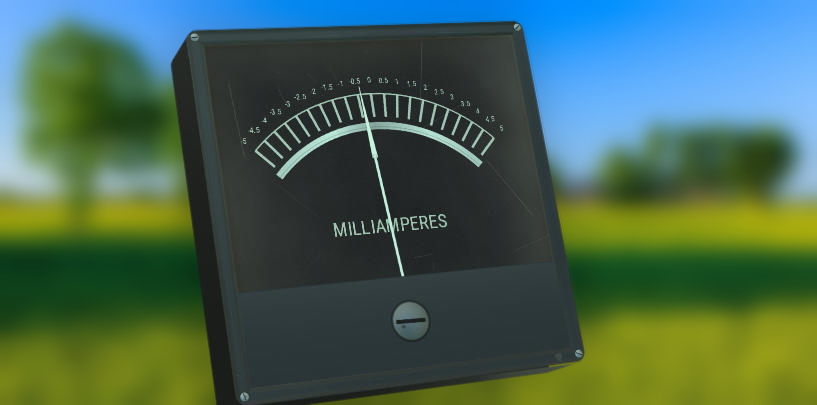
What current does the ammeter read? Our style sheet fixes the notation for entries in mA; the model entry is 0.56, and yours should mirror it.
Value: -0.5
